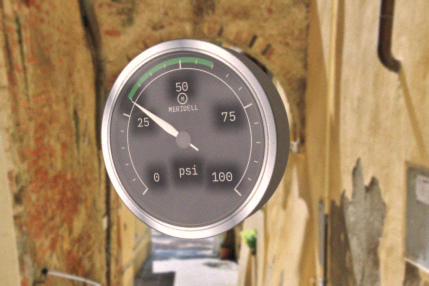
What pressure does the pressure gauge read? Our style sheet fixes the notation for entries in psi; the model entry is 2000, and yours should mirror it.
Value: 30
